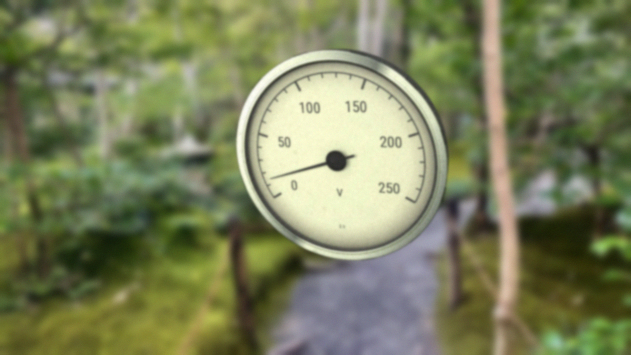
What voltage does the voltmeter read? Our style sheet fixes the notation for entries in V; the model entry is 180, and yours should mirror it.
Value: 15
